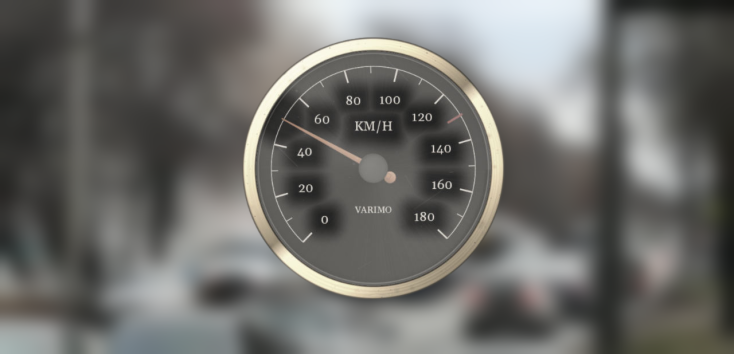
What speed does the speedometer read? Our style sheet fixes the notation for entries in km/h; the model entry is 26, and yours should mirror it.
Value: 50
